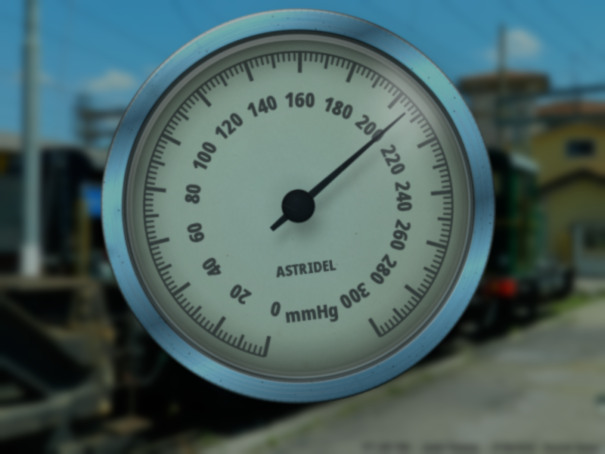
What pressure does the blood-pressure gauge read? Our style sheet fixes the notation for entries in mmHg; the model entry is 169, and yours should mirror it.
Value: 206
